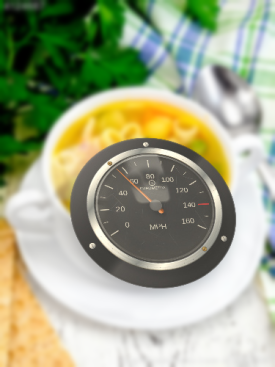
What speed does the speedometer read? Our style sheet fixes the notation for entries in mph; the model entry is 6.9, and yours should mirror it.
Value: 55
